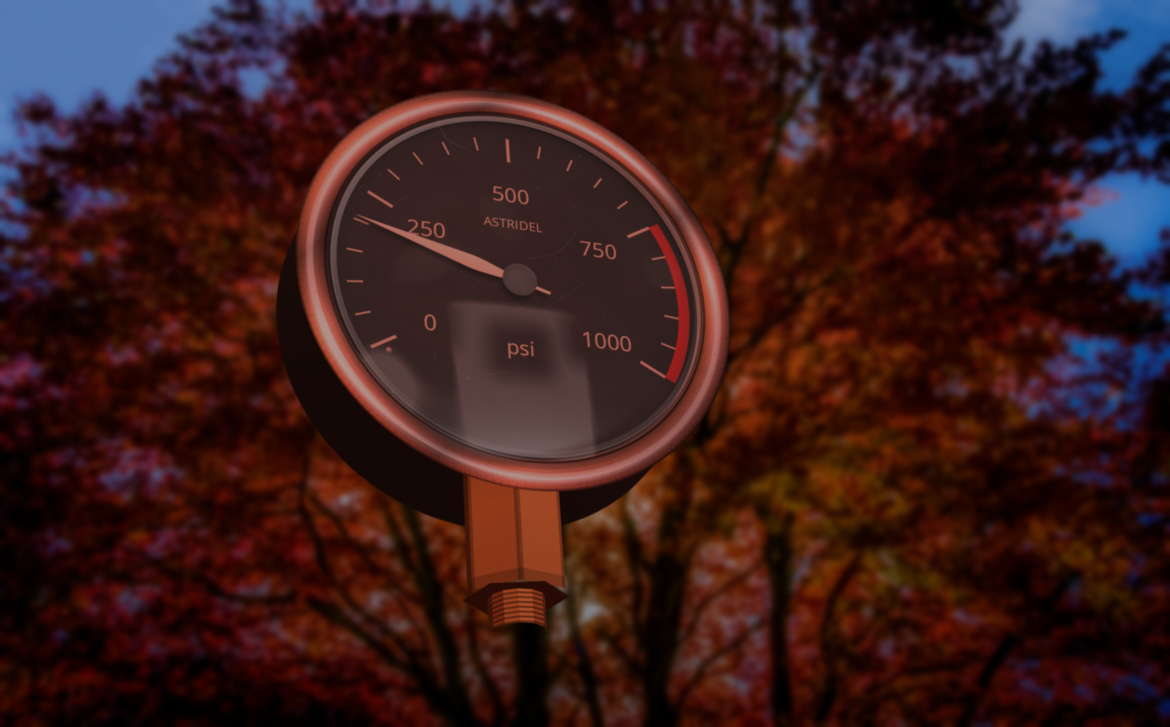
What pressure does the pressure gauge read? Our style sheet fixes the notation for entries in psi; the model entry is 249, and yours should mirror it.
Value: 200
